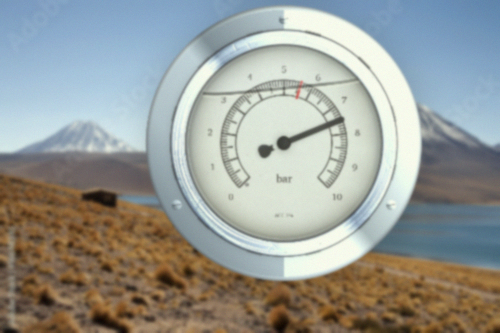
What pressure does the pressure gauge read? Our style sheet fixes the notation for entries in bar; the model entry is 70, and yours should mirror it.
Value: 7.5
